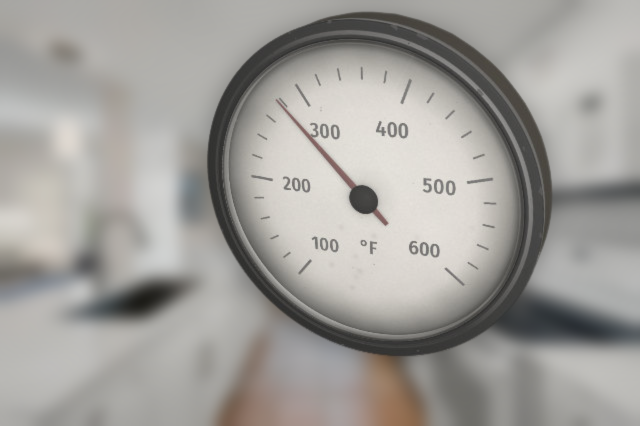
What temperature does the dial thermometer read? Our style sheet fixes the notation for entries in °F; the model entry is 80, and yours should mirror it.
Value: 280
